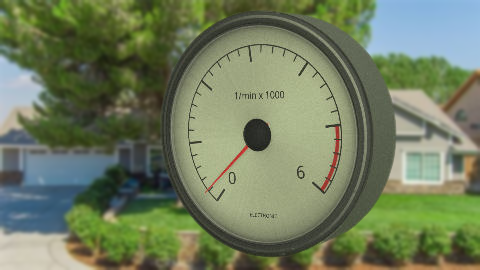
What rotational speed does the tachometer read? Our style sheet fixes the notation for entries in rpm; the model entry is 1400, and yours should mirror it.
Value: 200
